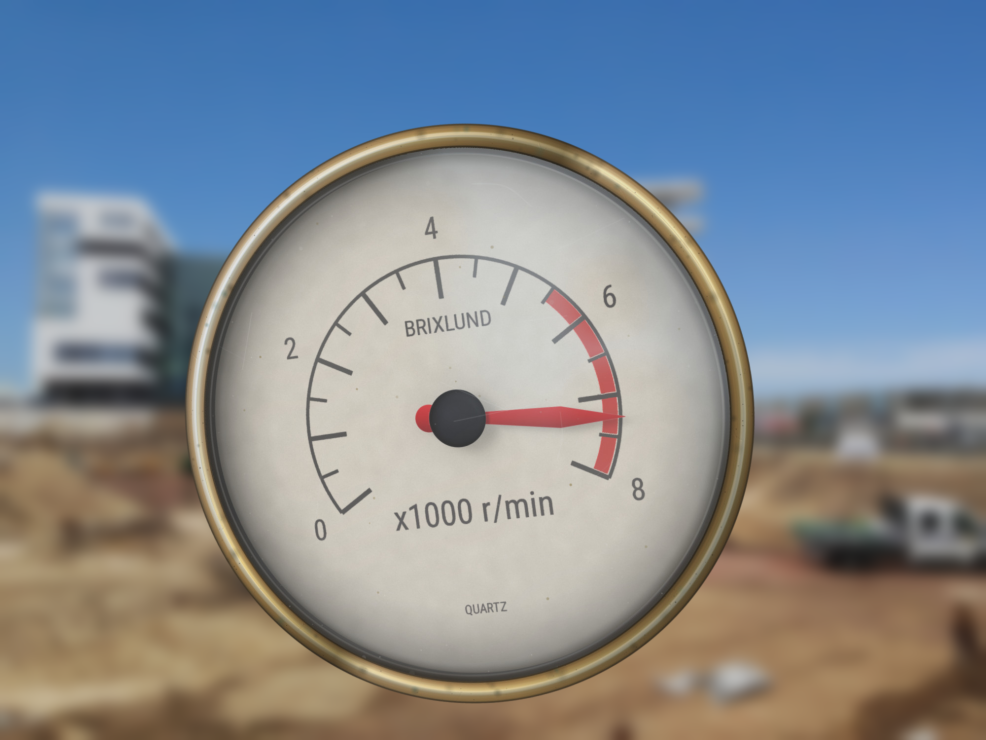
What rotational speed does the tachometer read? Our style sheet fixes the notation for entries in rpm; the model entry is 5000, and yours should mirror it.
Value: 7250
